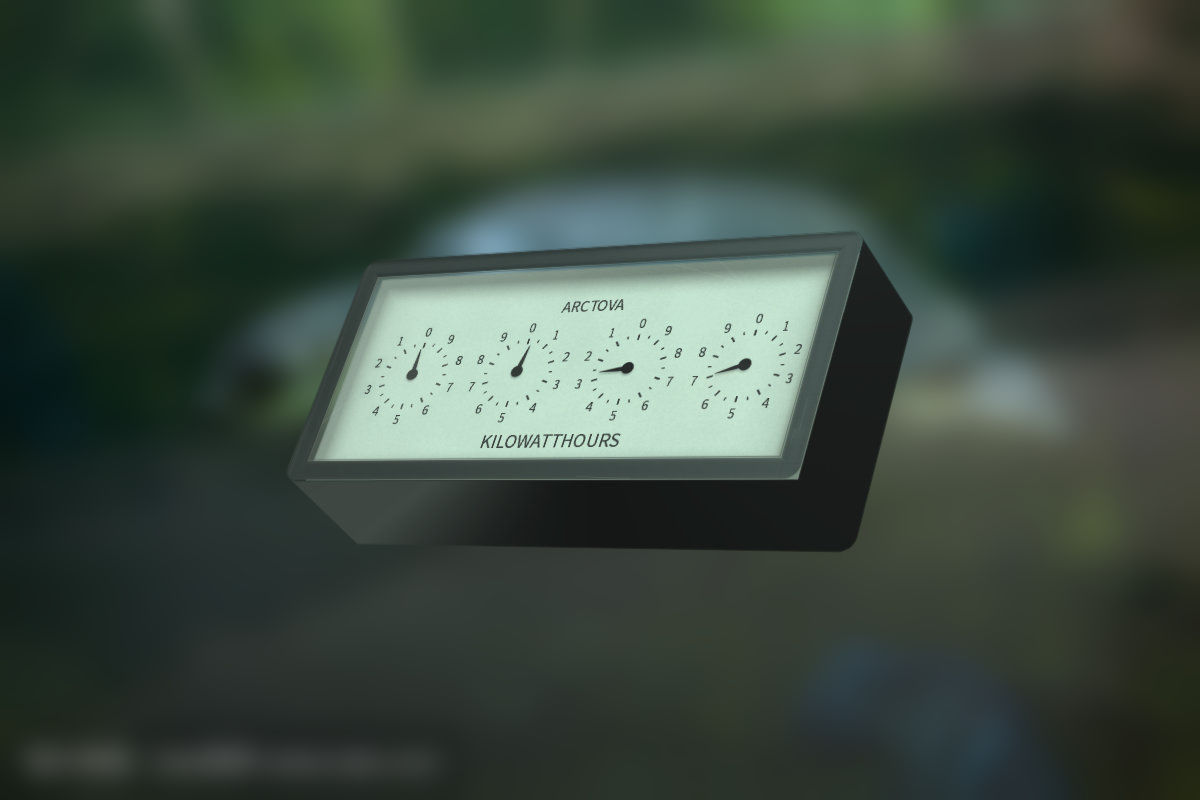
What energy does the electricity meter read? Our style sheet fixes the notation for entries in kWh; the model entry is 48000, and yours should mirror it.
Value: 27
